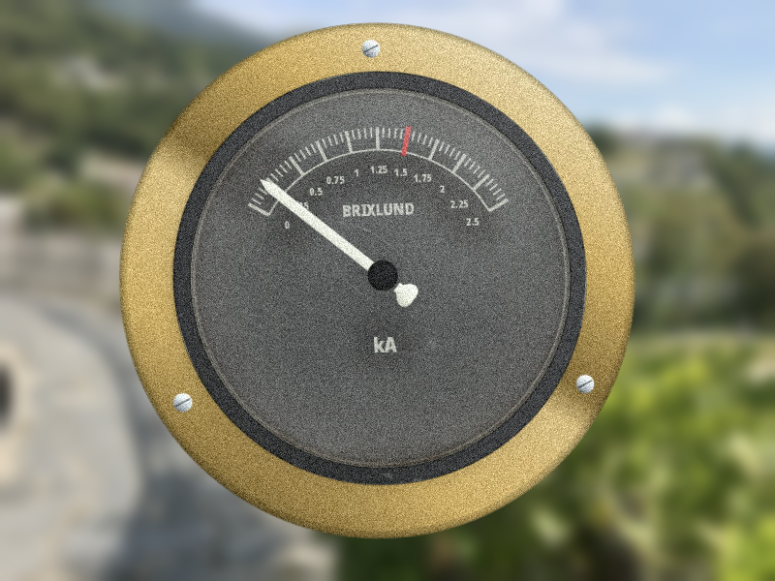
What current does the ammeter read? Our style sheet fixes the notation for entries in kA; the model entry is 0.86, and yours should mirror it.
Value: 0.2
